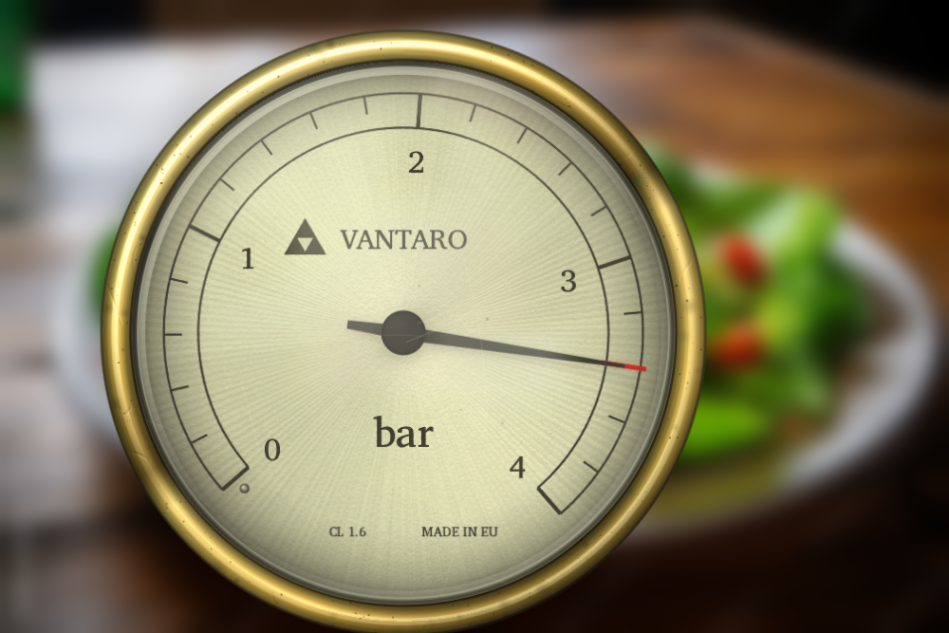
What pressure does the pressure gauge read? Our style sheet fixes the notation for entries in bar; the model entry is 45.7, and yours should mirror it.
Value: 3.4
